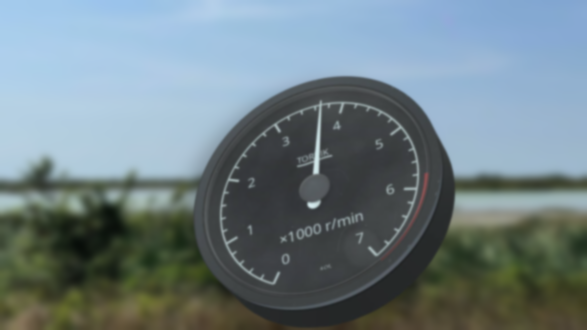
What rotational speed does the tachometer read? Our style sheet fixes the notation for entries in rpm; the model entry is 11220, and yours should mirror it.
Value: 3700
